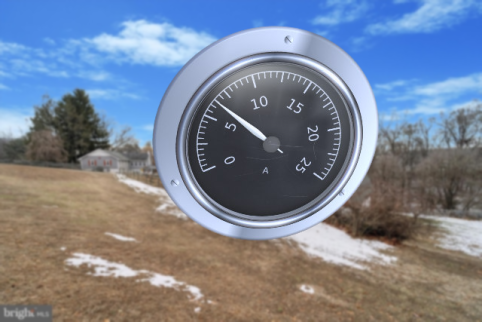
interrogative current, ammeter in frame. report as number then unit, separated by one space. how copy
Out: 6.5 A
